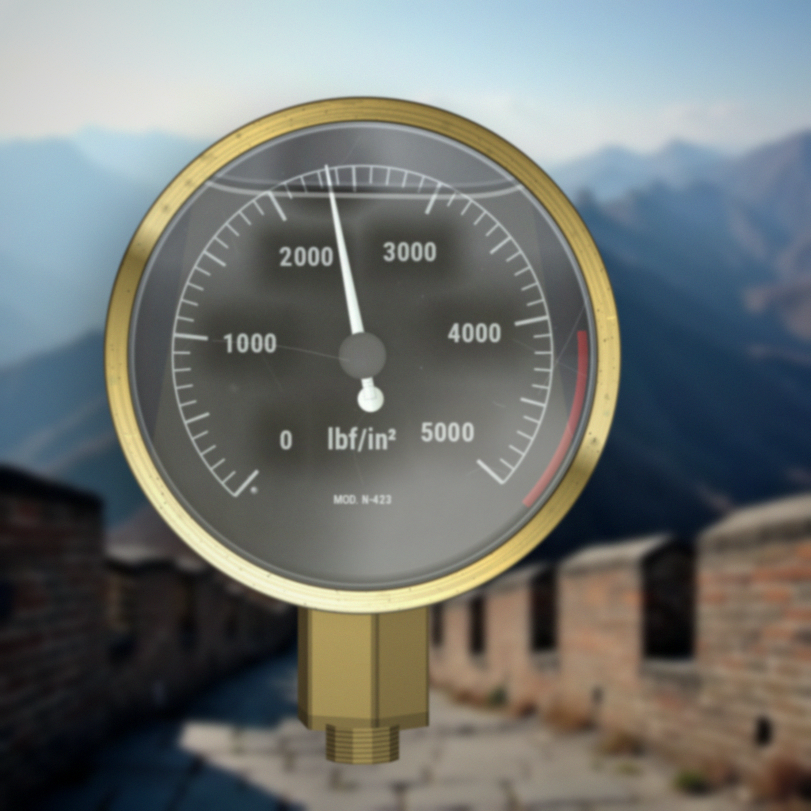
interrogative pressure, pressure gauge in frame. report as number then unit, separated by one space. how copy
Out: 2350 psi
